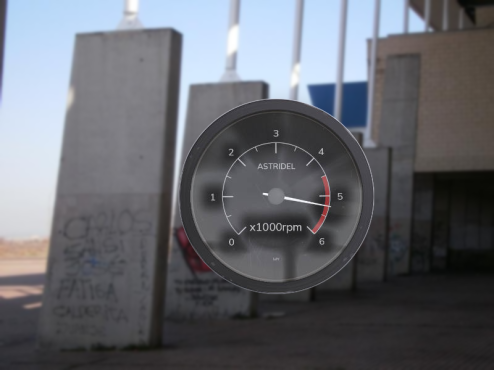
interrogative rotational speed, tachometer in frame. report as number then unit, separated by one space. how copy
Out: 5250 rpm
